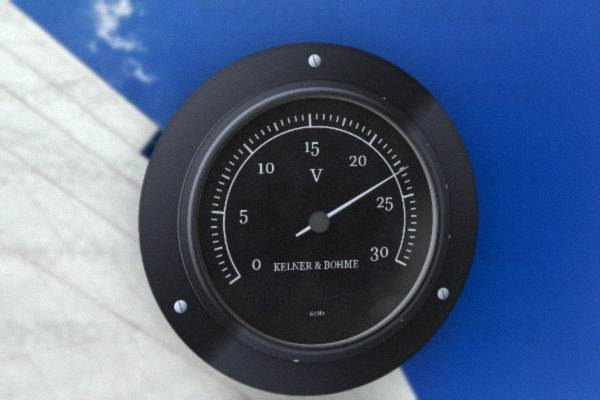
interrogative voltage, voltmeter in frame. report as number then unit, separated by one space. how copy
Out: 23 V
